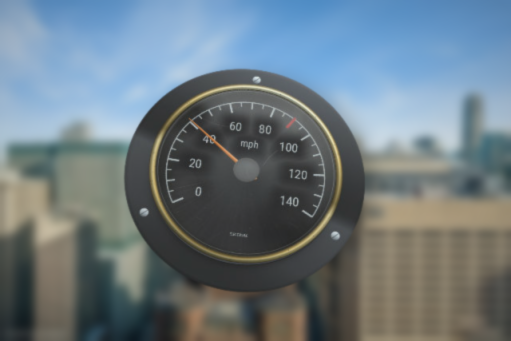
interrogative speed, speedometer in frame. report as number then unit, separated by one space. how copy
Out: 40 mph
